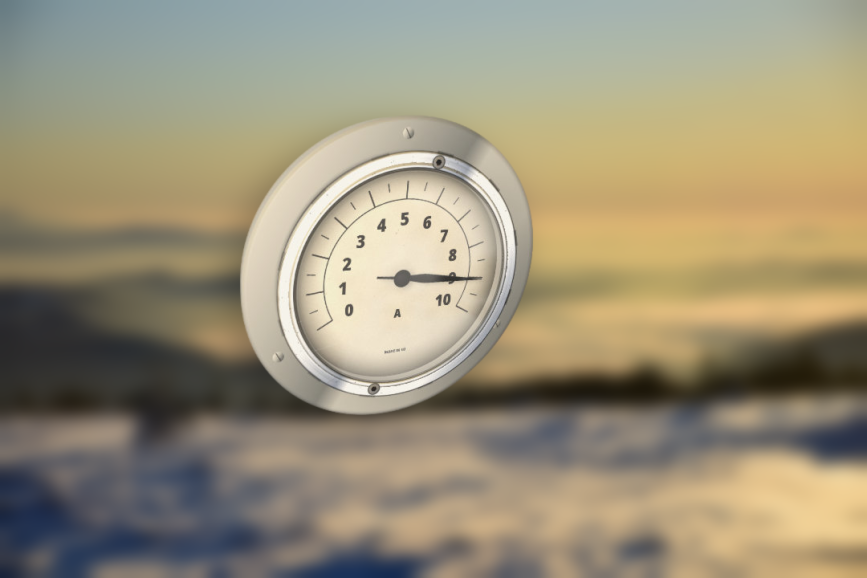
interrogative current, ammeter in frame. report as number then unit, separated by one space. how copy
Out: 9 A
